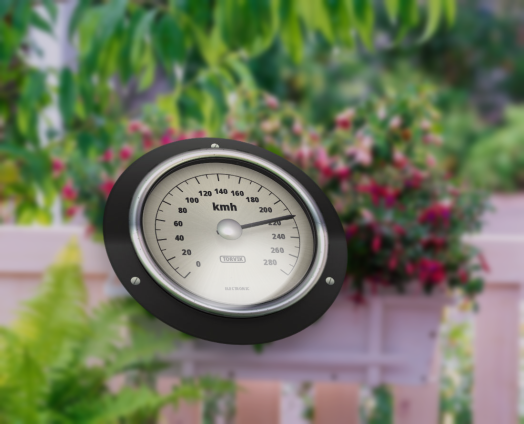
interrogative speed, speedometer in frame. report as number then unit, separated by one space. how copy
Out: 220 km/h
